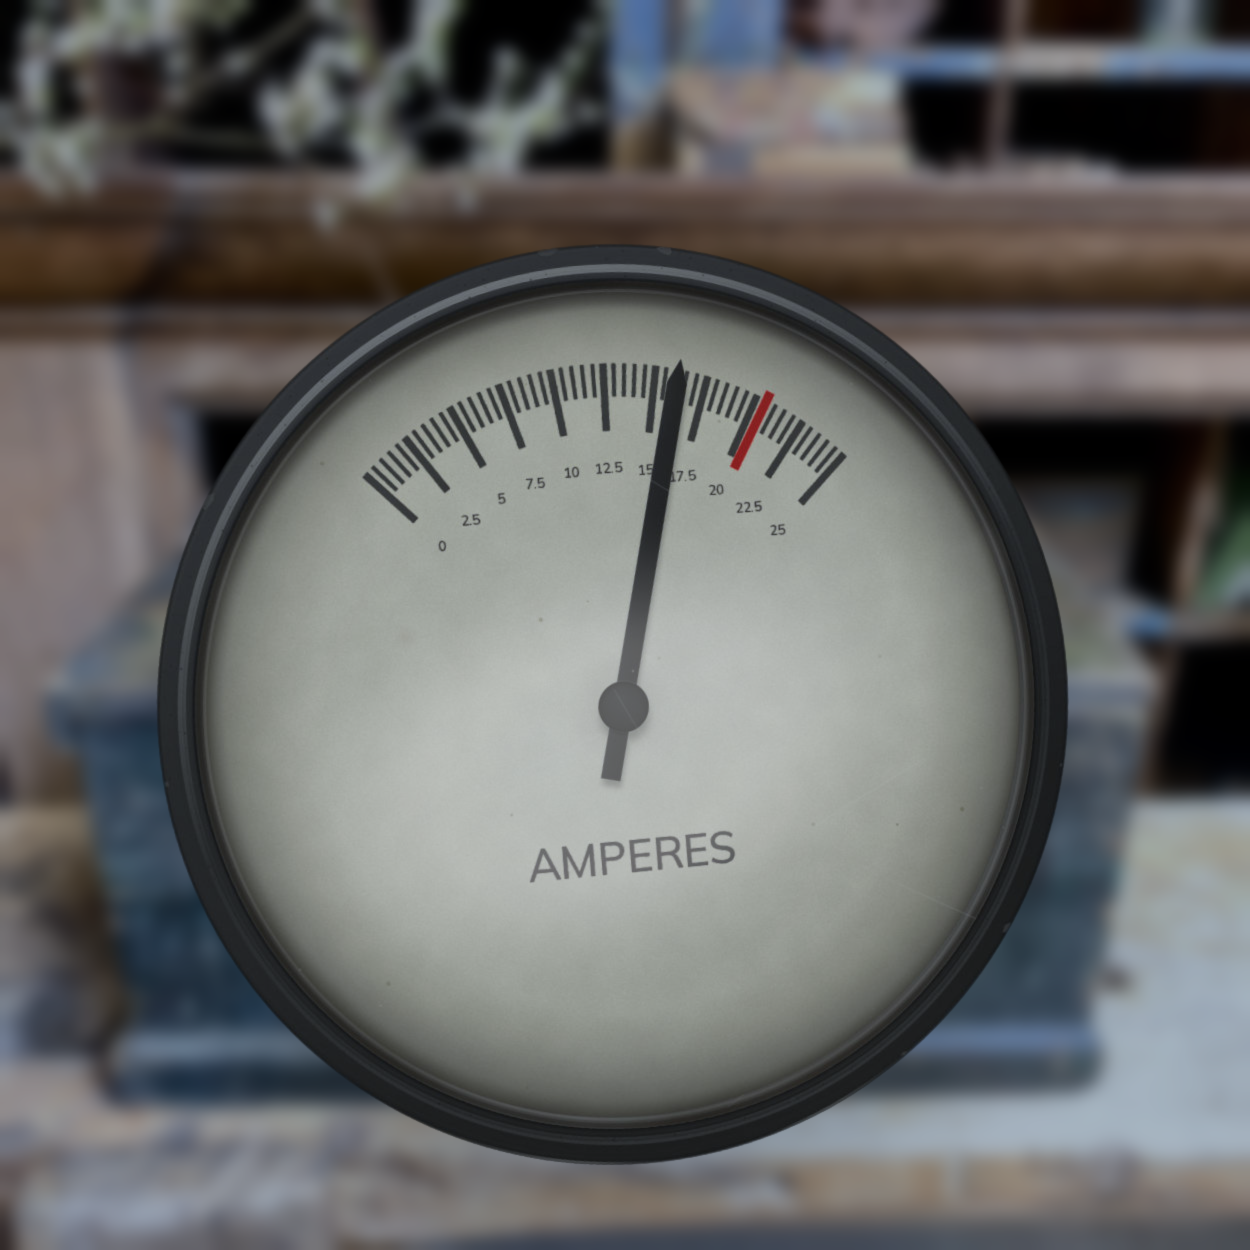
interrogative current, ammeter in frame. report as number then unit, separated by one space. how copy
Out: 16 A
